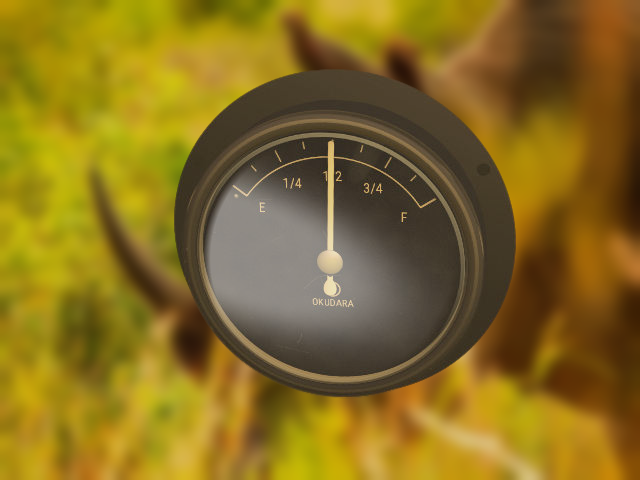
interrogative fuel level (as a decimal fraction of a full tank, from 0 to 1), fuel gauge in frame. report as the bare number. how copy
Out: 0.5
